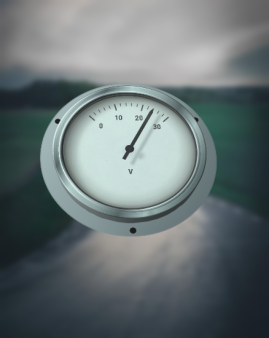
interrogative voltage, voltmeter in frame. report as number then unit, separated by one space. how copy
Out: 24 V
